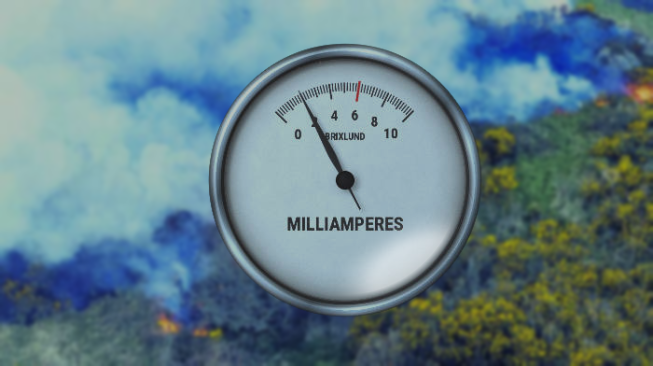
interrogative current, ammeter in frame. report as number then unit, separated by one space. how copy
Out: 2 mA
